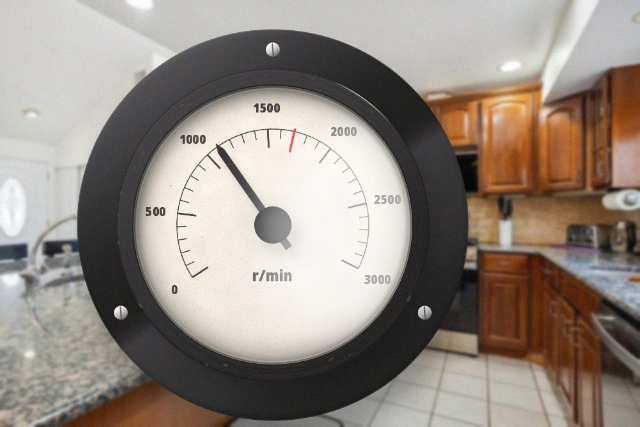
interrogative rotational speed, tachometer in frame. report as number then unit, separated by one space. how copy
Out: 1100 rpm
